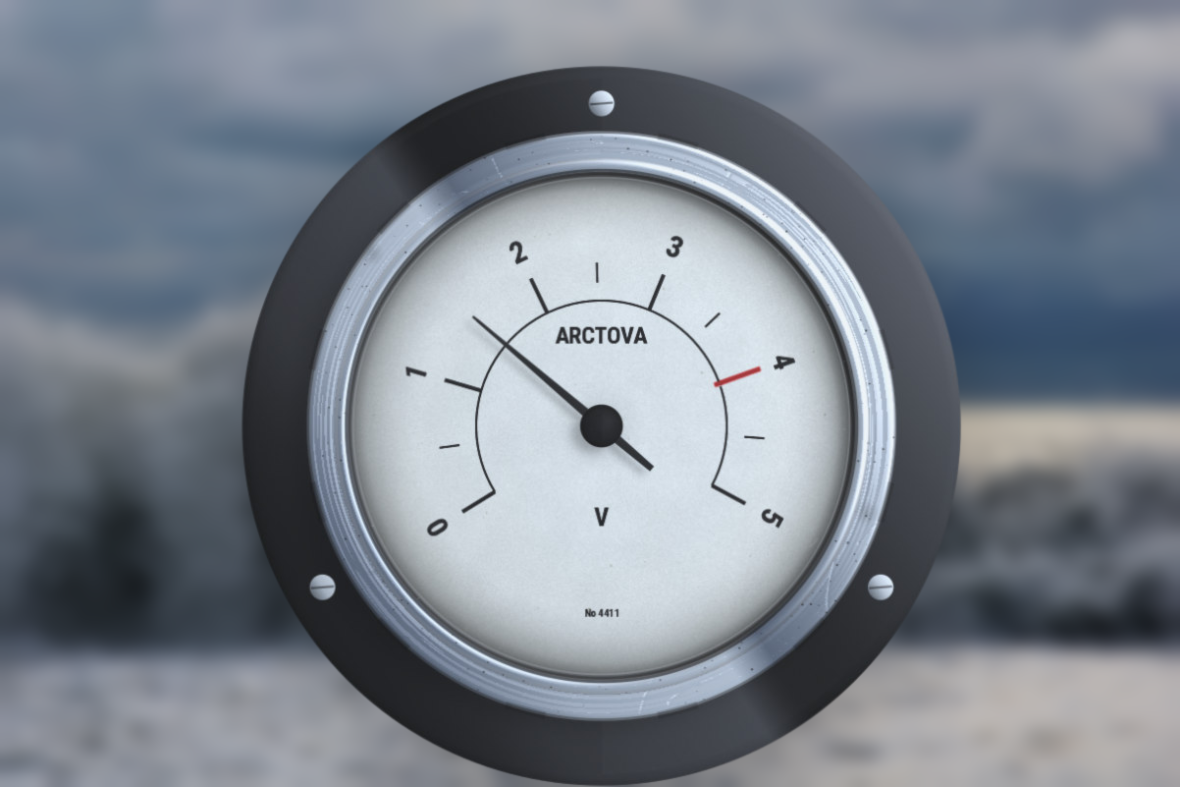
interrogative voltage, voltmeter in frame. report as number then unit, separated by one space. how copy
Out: 1.5 V
